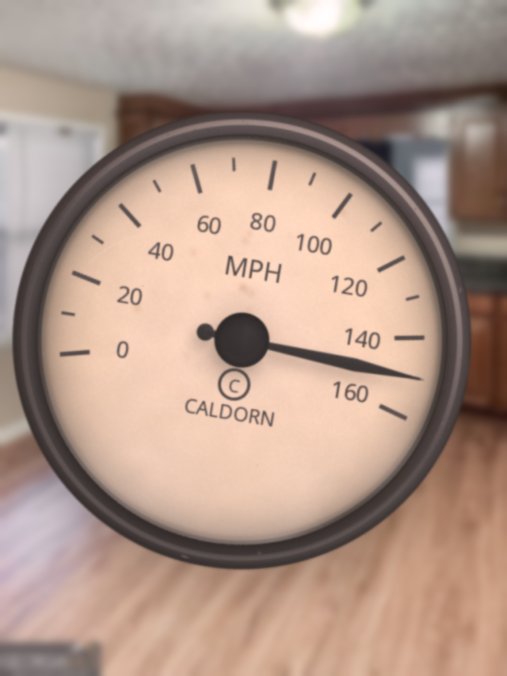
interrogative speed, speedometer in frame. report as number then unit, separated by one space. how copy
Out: 150 mph
